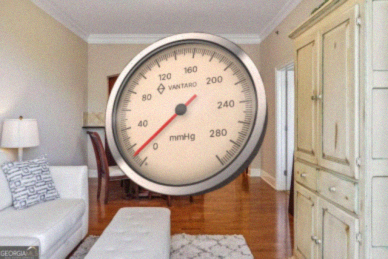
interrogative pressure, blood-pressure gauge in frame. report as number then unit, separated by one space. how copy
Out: 10 mmHg
